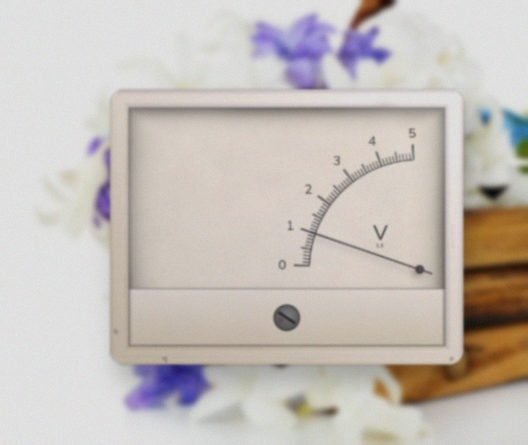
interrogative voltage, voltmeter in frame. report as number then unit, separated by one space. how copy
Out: 1 V
